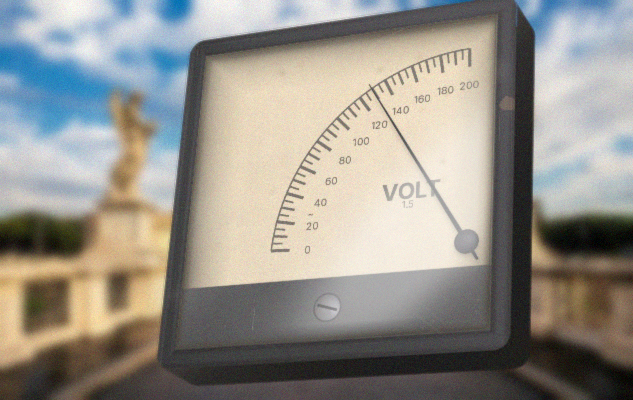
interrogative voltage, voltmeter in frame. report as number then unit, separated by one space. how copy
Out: 130 V
